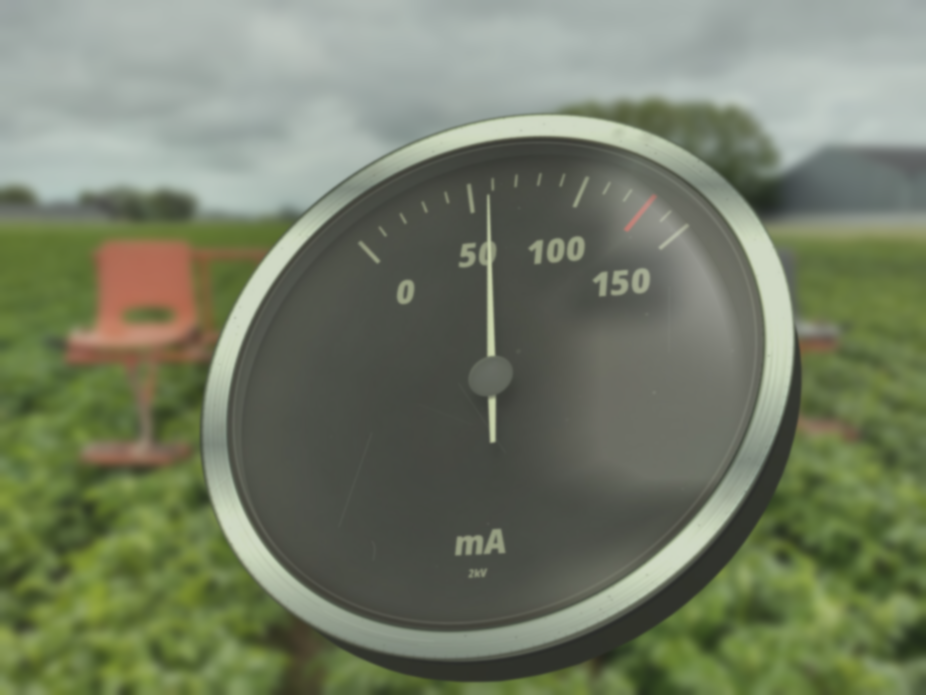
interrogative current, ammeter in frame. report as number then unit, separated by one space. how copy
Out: 60 mA
